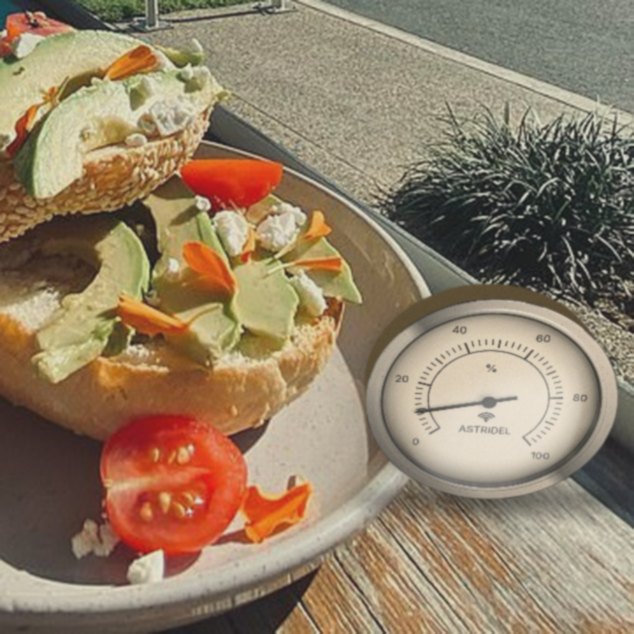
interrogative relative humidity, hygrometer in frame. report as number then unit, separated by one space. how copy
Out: 10 %
